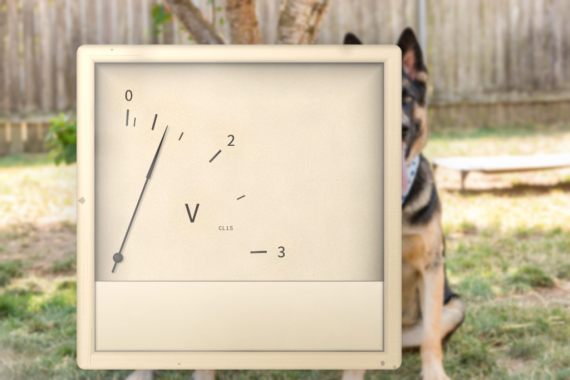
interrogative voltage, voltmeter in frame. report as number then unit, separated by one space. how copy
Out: 1.25 V
